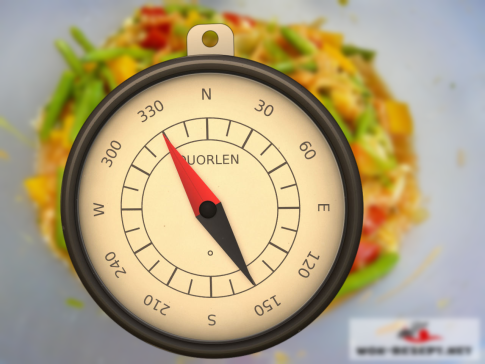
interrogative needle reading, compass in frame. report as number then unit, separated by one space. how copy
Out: 330 °
